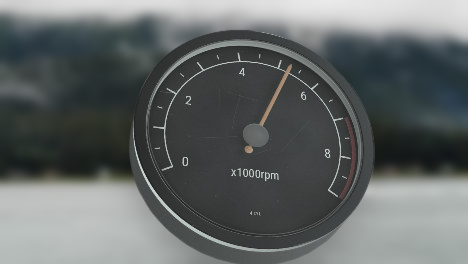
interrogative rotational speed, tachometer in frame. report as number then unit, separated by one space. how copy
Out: 5250 rpm
